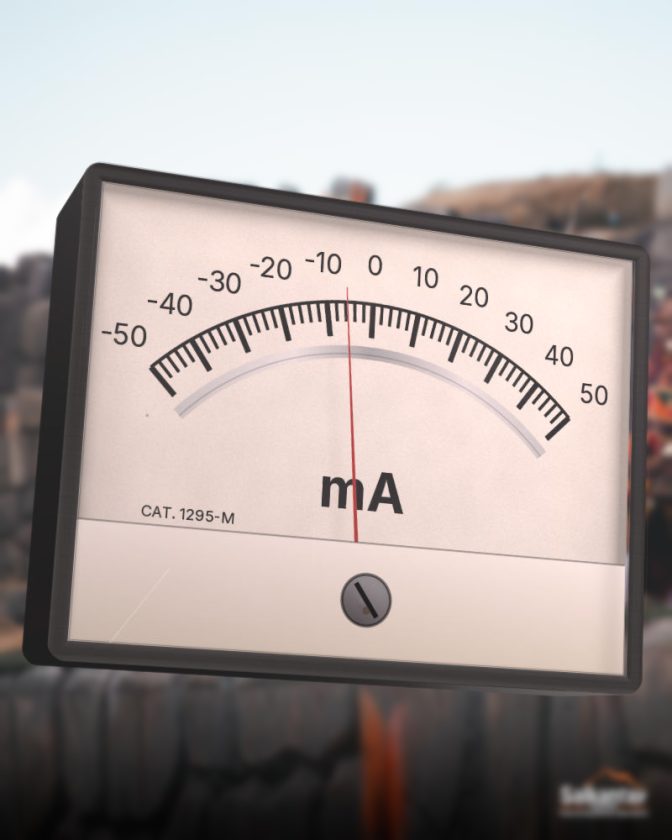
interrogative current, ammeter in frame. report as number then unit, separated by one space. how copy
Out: -6 mA
